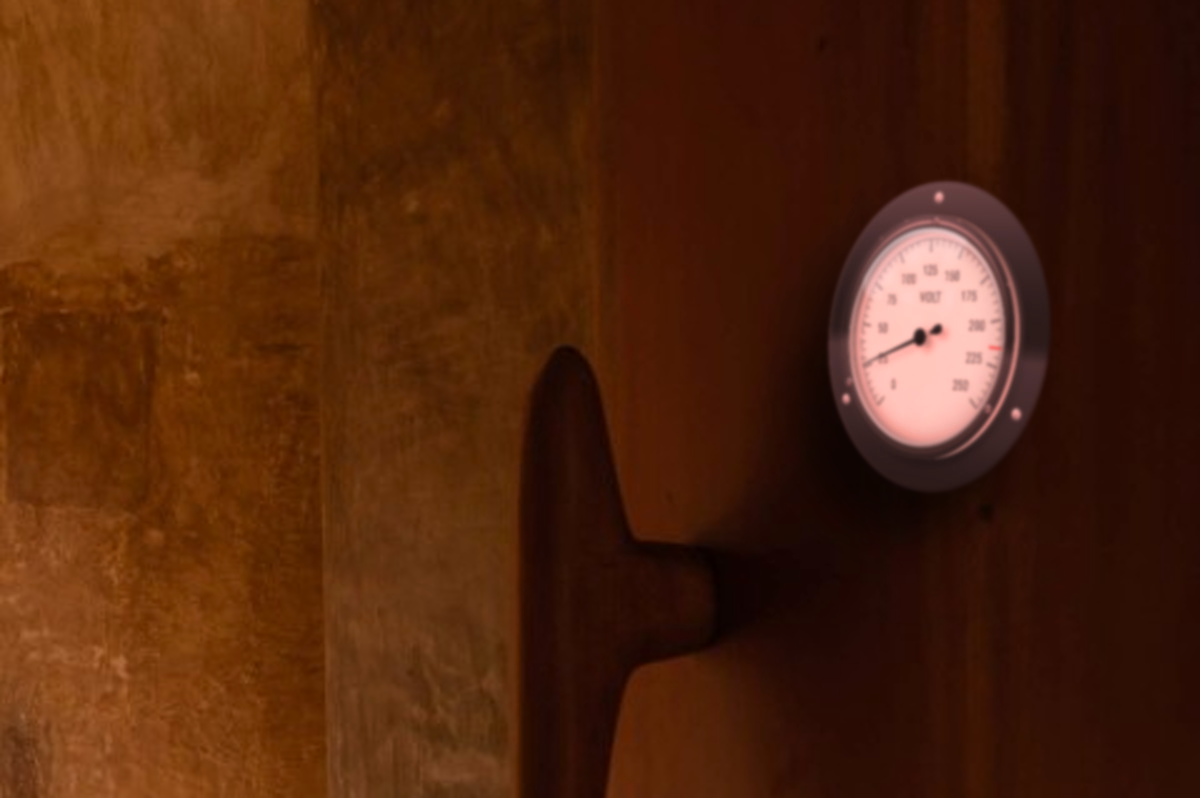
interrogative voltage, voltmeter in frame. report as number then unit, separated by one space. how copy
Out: 25 V
